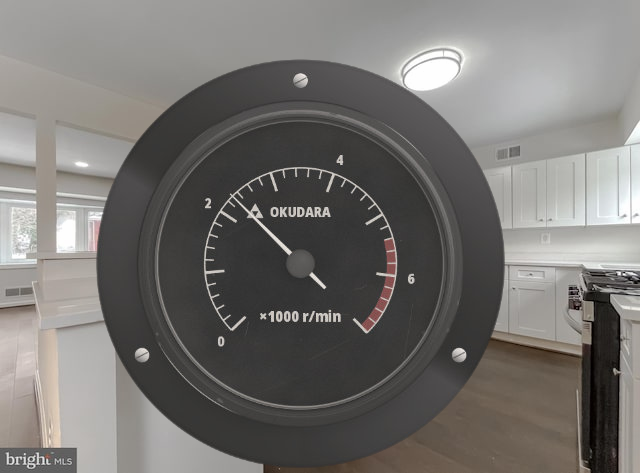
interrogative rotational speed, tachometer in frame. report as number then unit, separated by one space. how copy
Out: 2300 rpm
